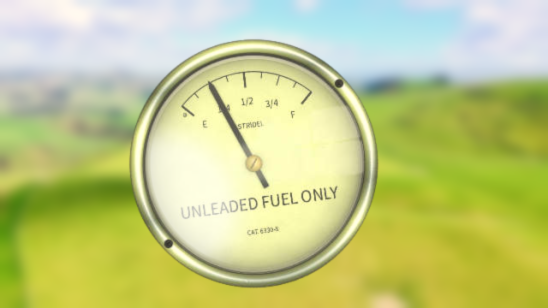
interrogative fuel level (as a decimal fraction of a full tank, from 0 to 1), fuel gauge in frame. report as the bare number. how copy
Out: 0.25
